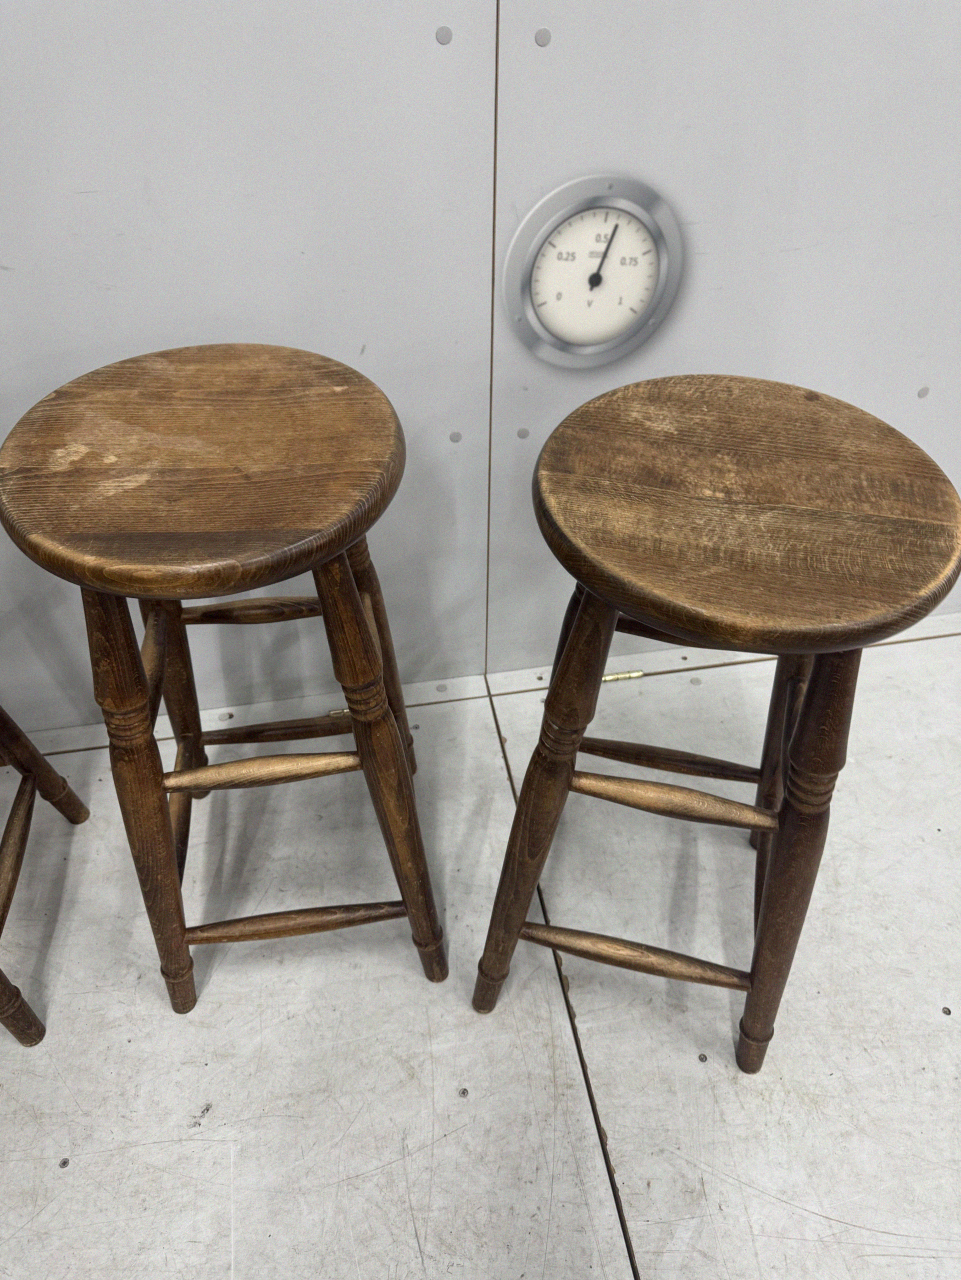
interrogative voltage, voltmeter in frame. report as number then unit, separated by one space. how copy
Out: 0.55 V
